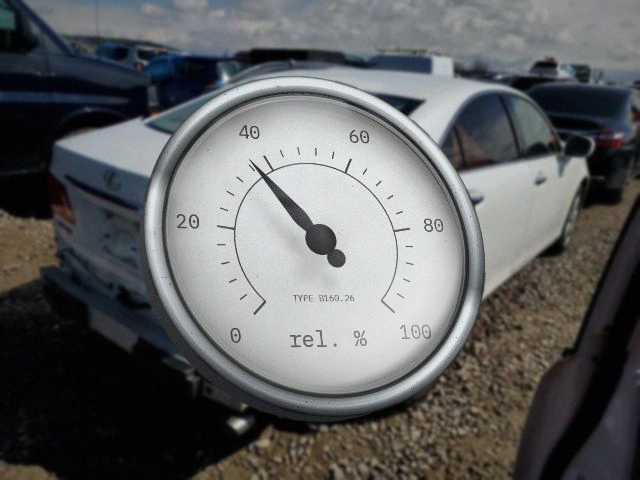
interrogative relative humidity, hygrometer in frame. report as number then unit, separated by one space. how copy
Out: 36 %
